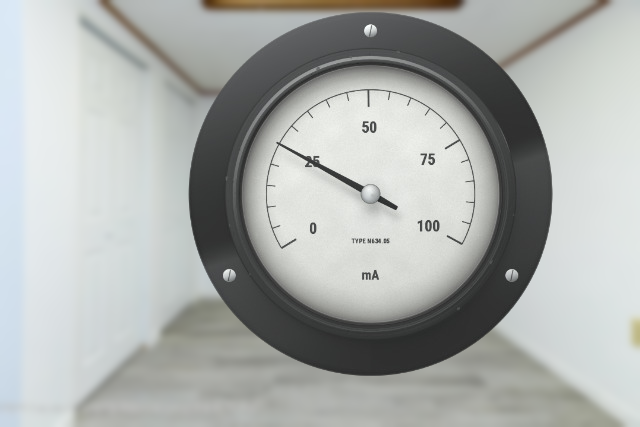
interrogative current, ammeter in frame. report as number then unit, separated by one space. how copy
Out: 25 mA
